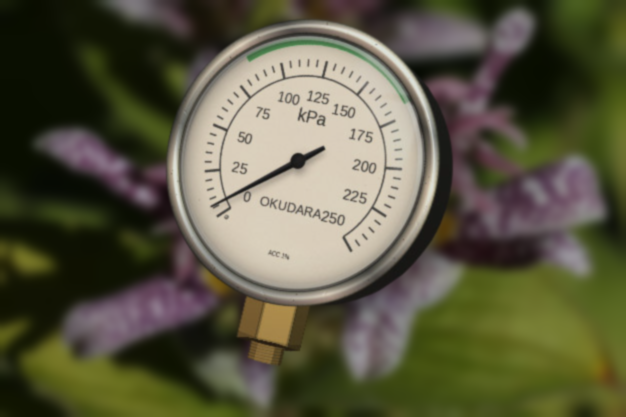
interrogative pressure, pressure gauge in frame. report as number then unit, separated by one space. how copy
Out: 5 kPa
